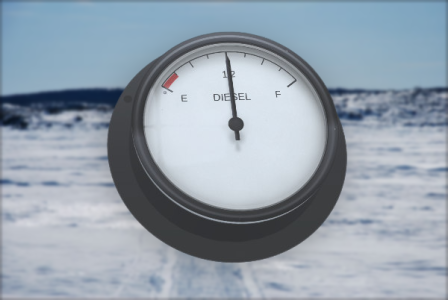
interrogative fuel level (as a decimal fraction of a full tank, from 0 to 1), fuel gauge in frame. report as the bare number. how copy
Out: 0.5
